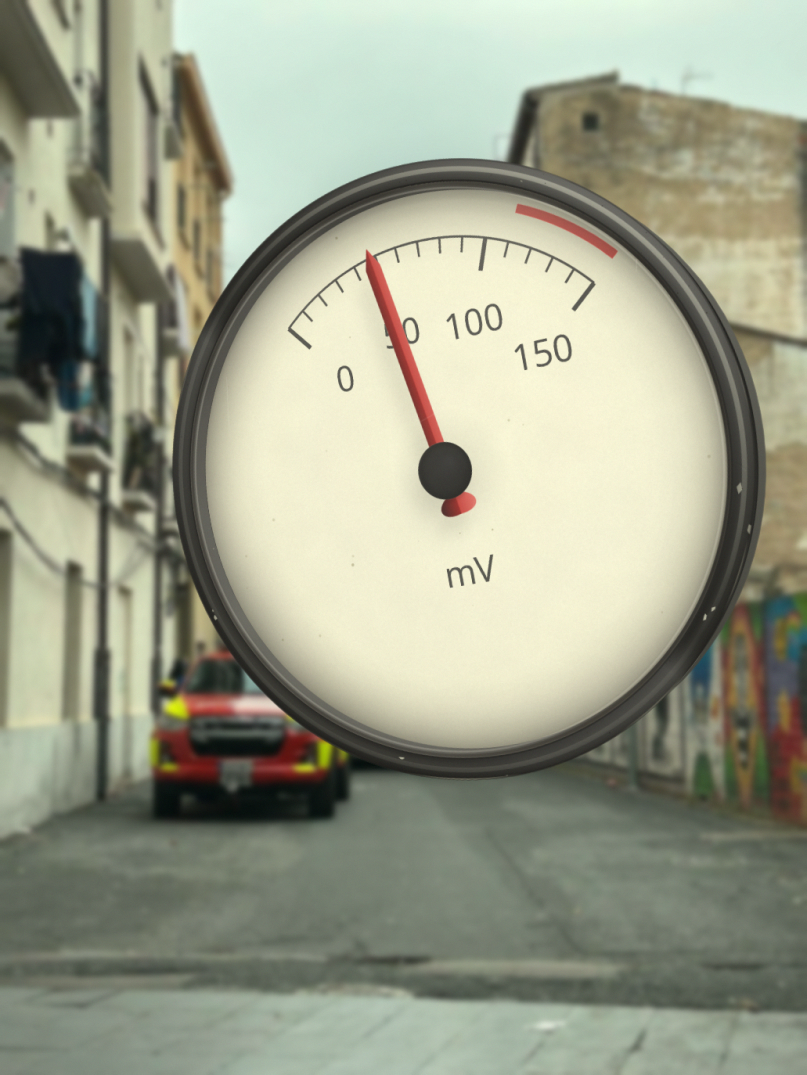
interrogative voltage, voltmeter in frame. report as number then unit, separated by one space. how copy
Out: 50 mV
